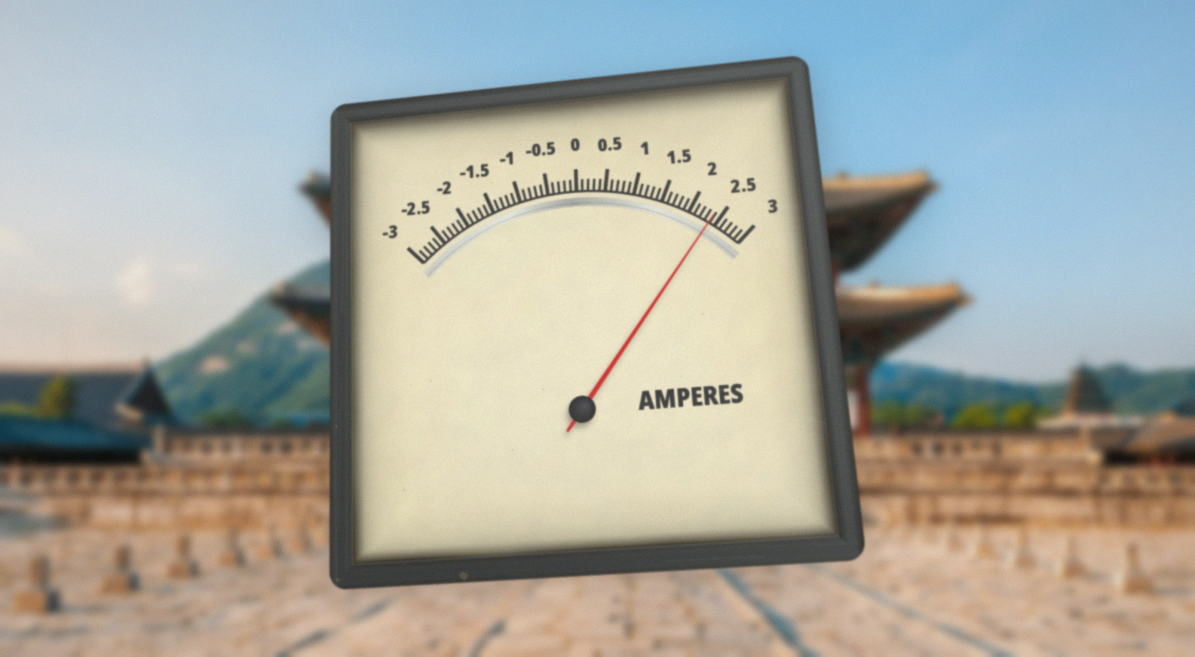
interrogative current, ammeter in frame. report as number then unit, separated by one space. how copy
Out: 2.4 A
